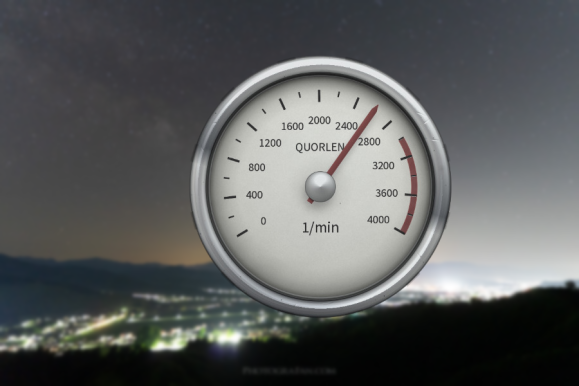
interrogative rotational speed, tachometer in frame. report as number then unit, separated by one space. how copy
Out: 2600 rpm
